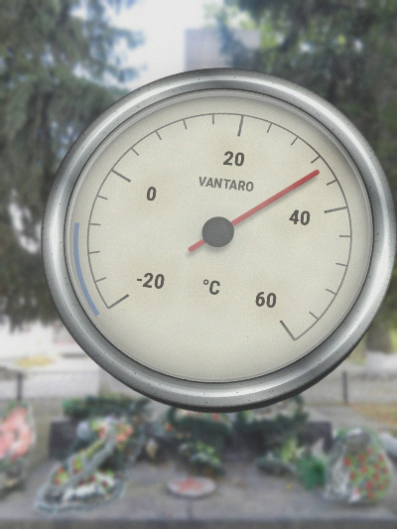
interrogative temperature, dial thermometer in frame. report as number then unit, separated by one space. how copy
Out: 34 °C
